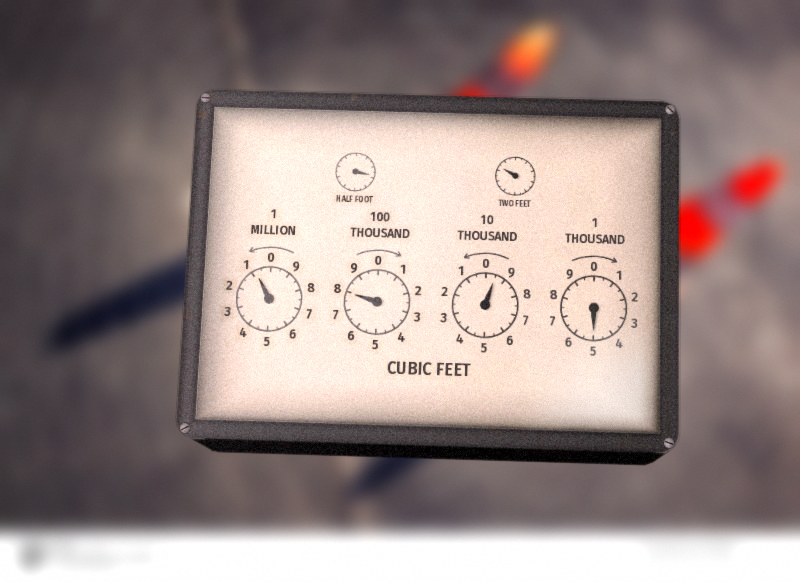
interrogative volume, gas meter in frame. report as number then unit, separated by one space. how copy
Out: 79500 ft³
